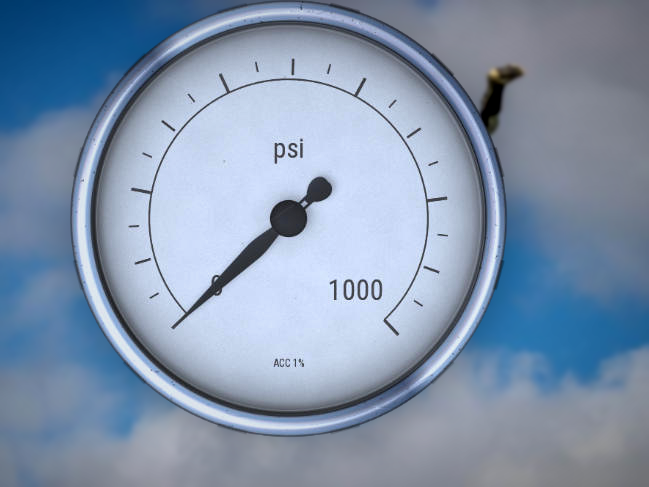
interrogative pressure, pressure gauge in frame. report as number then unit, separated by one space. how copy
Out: 0 psi
